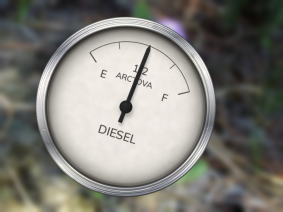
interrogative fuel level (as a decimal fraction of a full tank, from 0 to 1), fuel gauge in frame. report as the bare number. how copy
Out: 0.5
